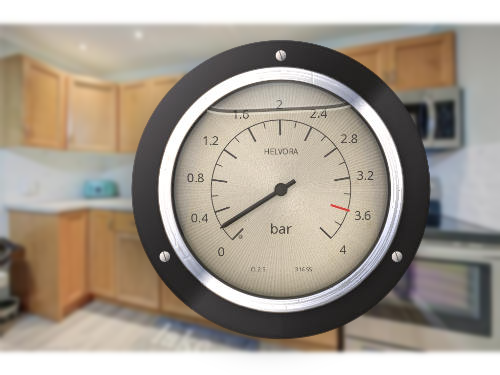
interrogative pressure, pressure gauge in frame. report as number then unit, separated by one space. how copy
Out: 0.2 bar
